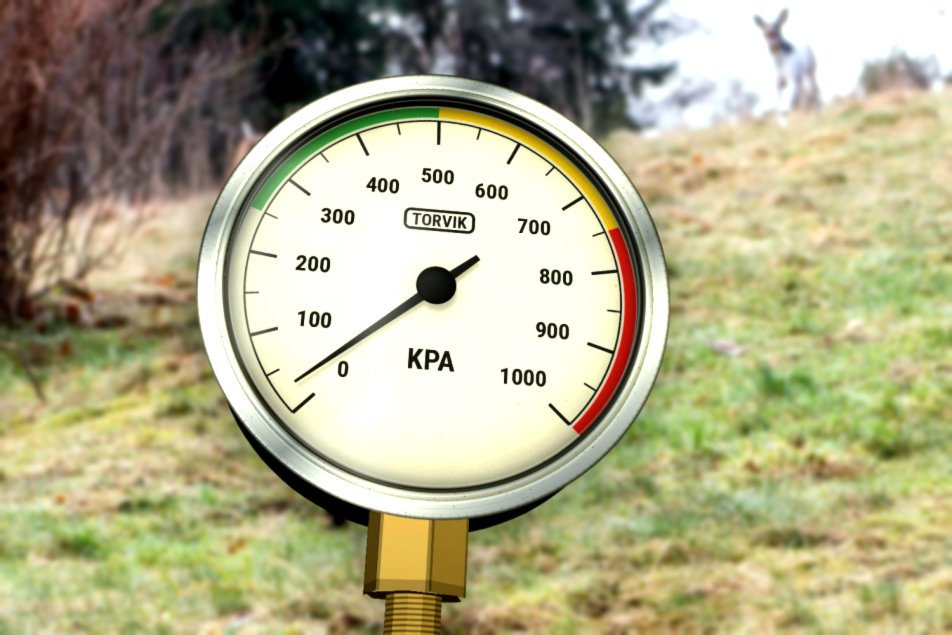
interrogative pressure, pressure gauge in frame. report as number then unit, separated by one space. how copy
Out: 25 kPa
